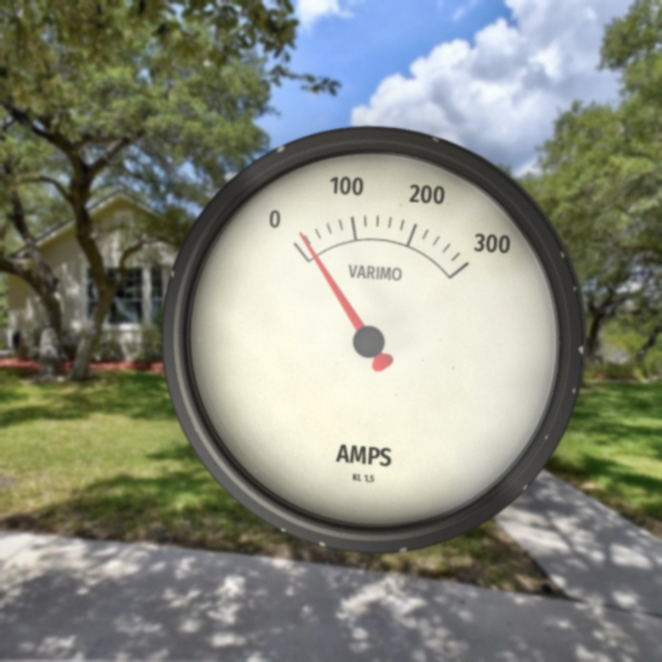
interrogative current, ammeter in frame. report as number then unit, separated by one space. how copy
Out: 20 A
